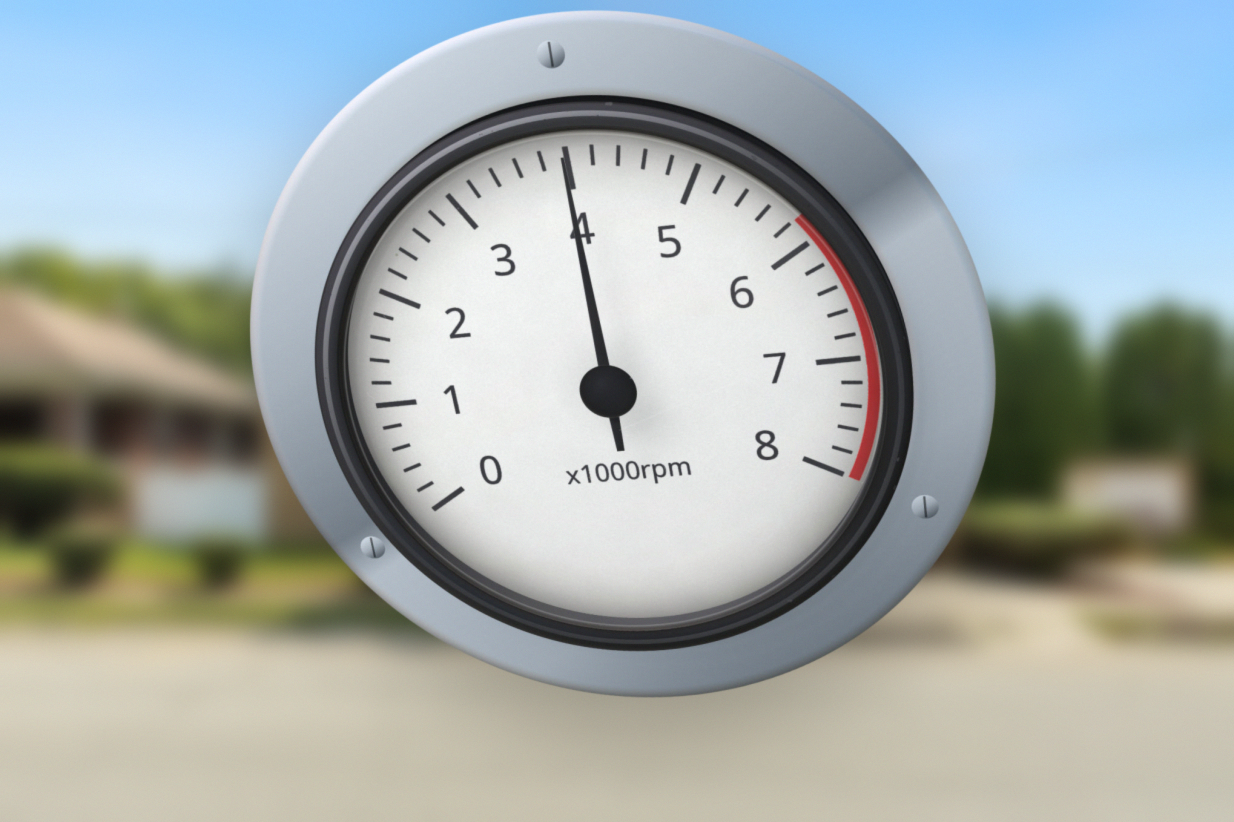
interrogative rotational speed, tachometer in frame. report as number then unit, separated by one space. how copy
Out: 4000 rpm
